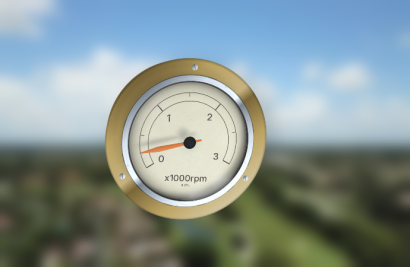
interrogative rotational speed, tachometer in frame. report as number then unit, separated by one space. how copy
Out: 250 rpm
